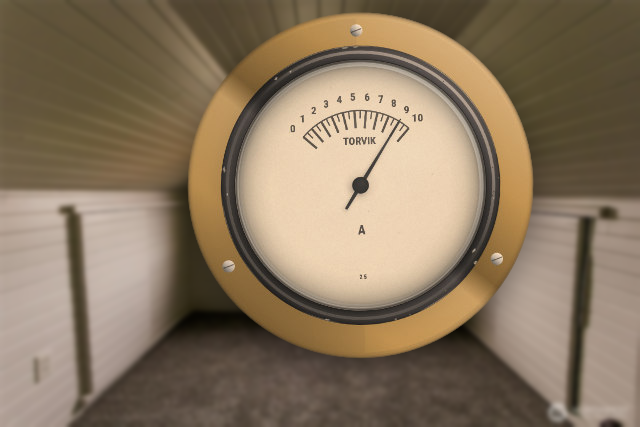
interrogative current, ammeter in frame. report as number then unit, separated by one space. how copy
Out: 9 A
